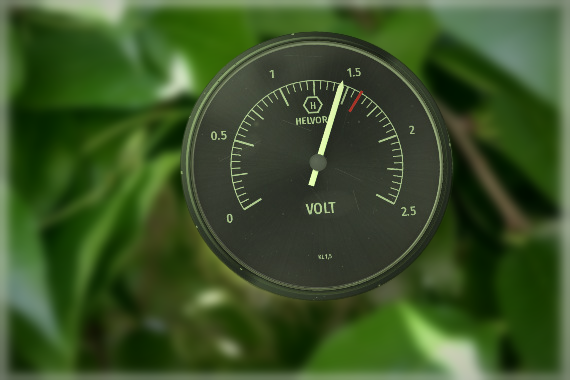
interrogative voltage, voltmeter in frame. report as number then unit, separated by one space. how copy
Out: 1.45 V
